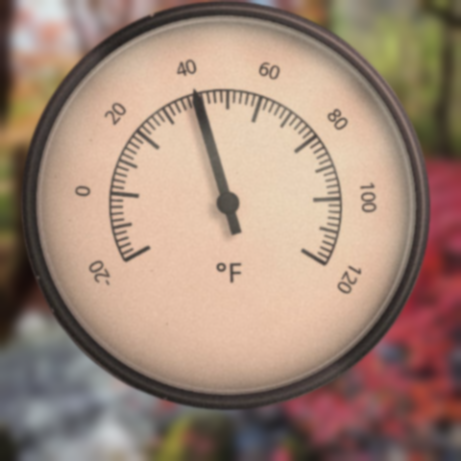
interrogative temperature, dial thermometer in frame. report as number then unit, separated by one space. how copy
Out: 40 °F
